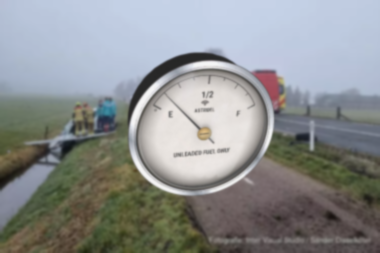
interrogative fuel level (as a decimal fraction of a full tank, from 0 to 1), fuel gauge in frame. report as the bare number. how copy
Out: 0.125
